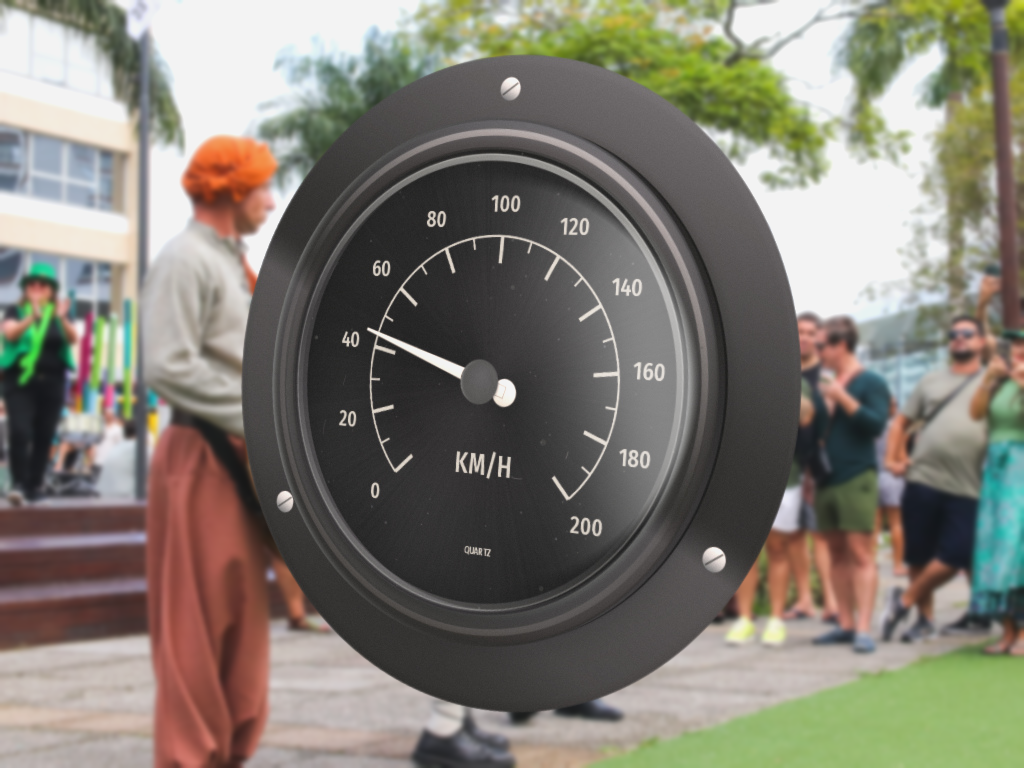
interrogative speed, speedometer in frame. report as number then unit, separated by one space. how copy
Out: 45 km/h
